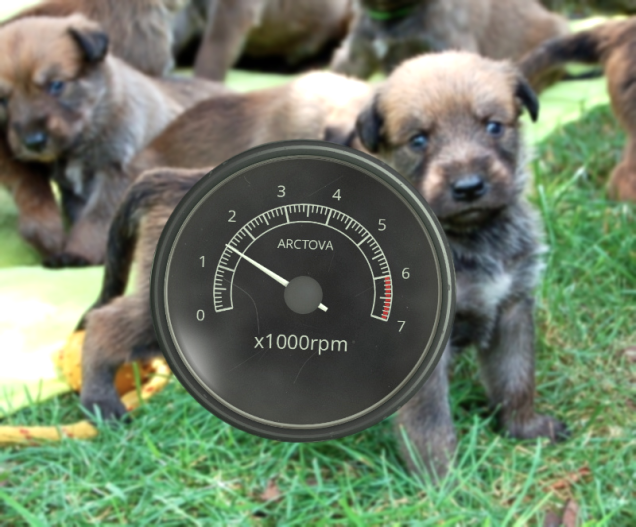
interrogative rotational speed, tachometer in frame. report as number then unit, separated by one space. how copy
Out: 1500 rpm
